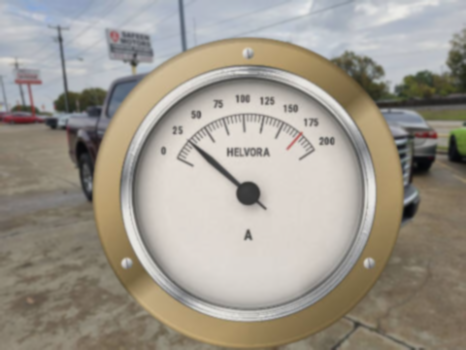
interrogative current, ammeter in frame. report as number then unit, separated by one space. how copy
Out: 25 A
